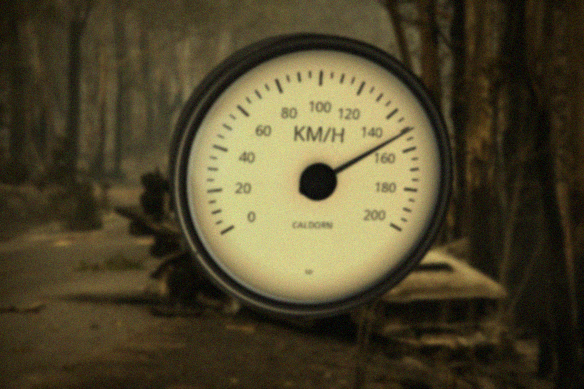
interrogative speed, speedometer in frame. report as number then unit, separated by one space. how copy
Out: 150 km/h
